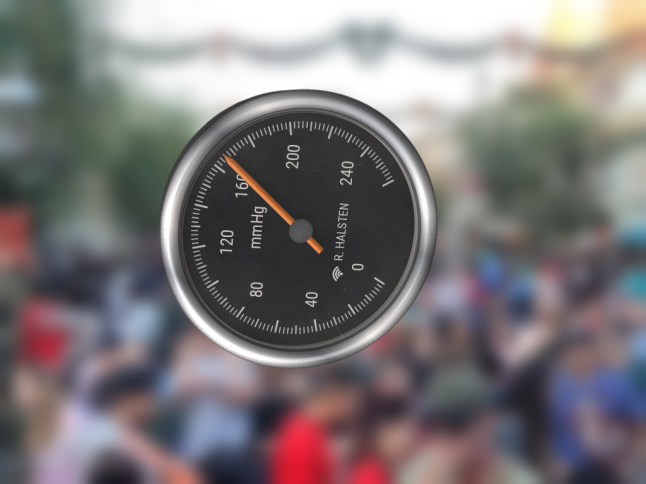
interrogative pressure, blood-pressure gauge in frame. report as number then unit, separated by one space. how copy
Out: 166 mmHg
